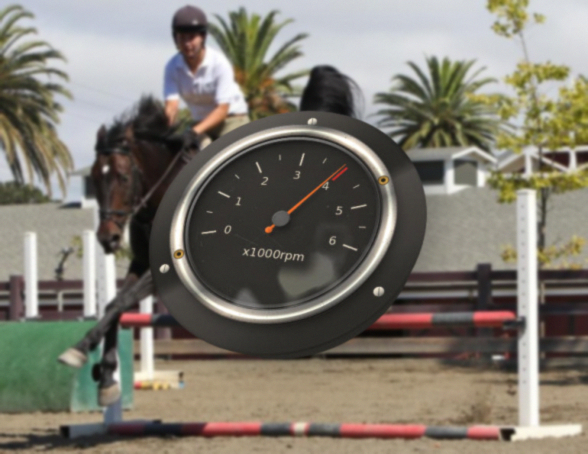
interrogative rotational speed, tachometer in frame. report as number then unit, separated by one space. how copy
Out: 4000 rpm
